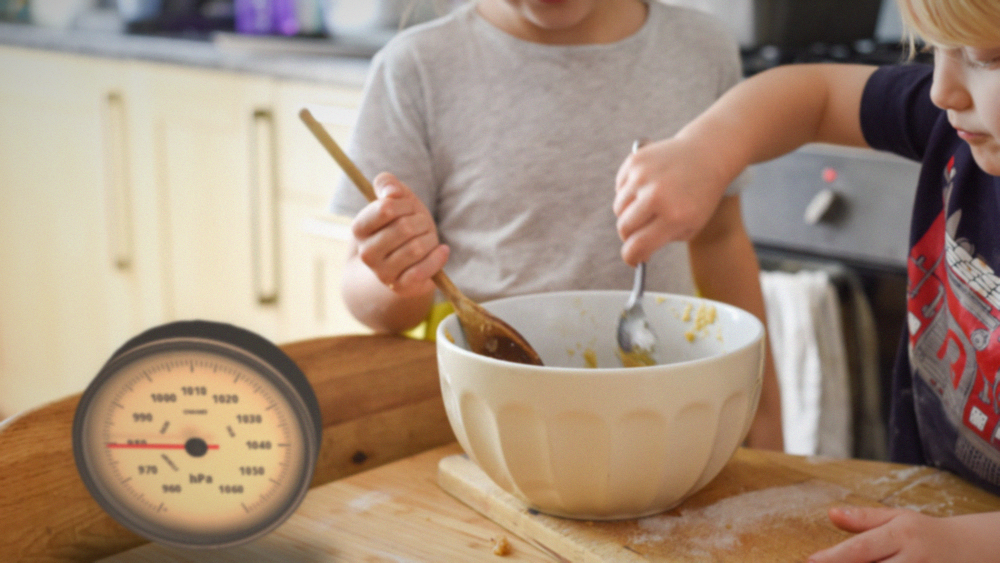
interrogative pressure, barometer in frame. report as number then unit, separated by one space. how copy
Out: 980 hPa
